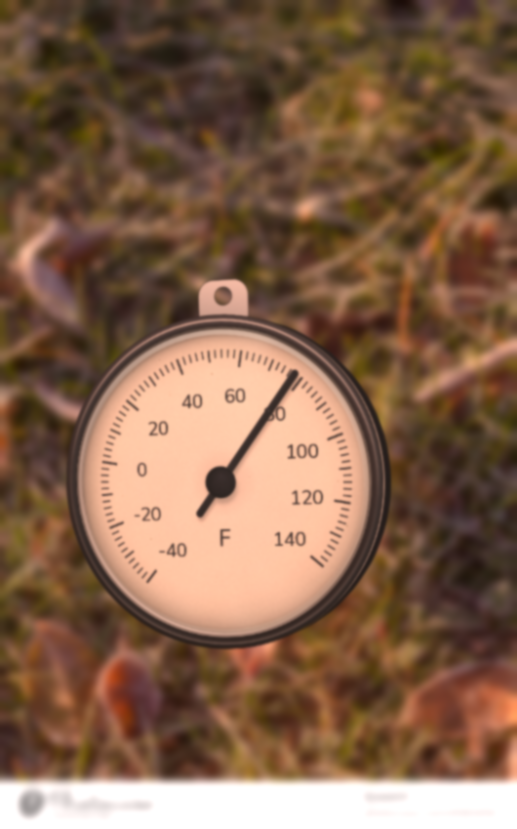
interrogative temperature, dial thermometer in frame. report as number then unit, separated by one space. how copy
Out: 78 °F
